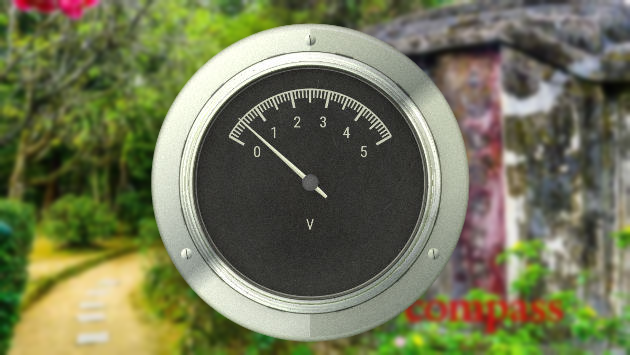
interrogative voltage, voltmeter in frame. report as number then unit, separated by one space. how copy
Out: 0.5 V
